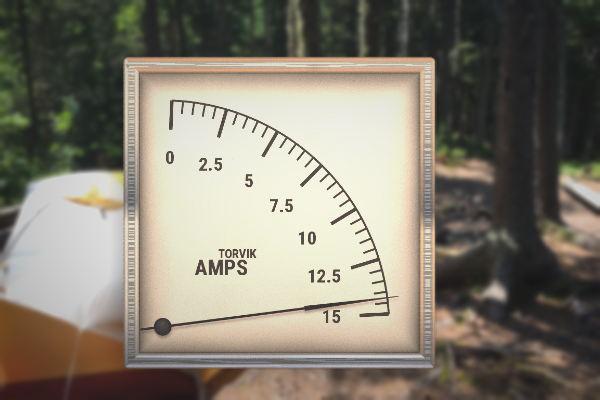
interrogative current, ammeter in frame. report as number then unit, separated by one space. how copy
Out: 14.25 A
